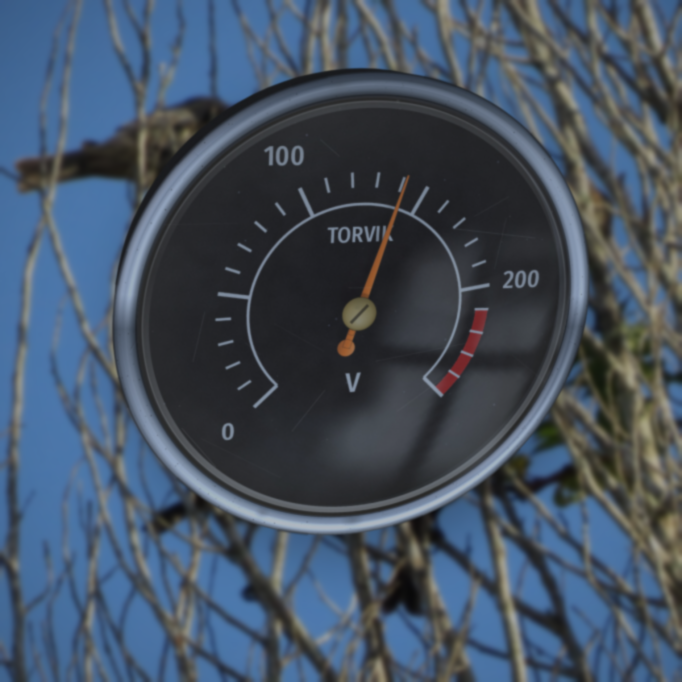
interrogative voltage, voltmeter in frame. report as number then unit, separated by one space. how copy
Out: 140 V
